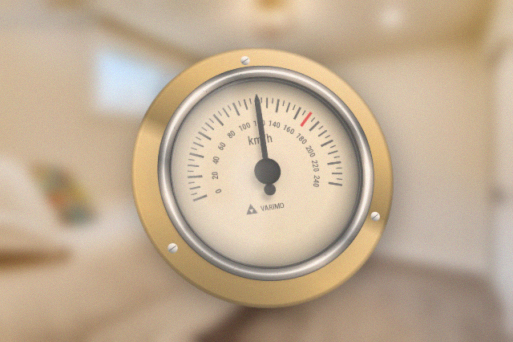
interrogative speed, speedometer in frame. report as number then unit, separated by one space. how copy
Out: 120 km/h
